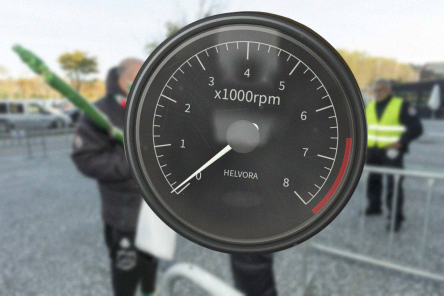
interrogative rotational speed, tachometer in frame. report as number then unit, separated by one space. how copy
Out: 100 rpm
